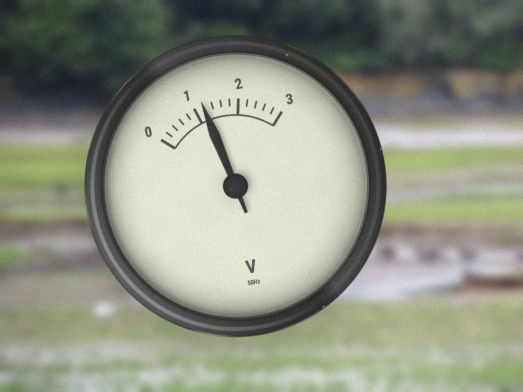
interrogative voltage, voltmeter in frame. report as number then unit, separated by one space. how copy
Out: 1.2 V
